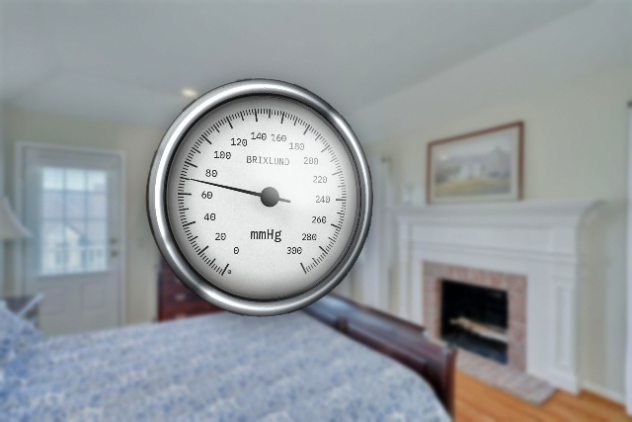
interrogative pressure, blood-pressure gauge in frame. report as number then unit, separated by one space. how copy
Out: 70 mmHg
